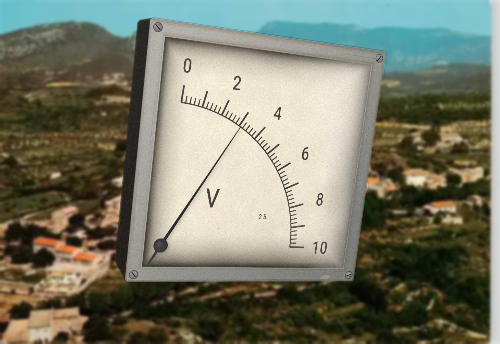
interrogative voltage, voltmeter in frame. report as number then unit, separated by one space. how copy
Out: 3 V
